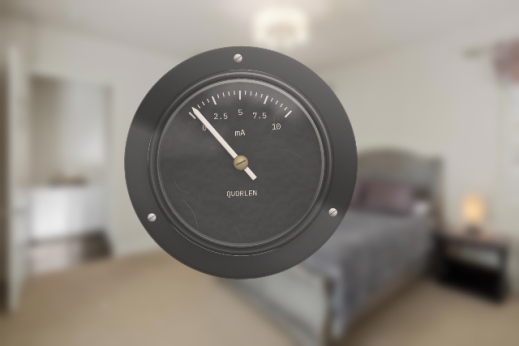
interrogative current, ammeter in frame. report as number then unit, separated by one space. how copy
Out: 0.5 mA
